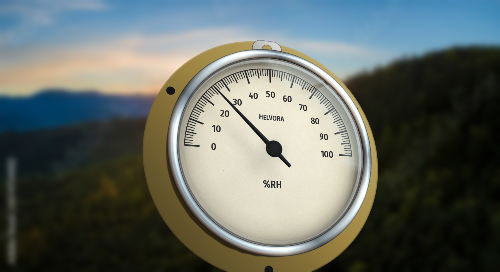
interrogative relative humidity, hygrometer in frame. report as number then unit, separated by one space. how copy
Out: 25 %
